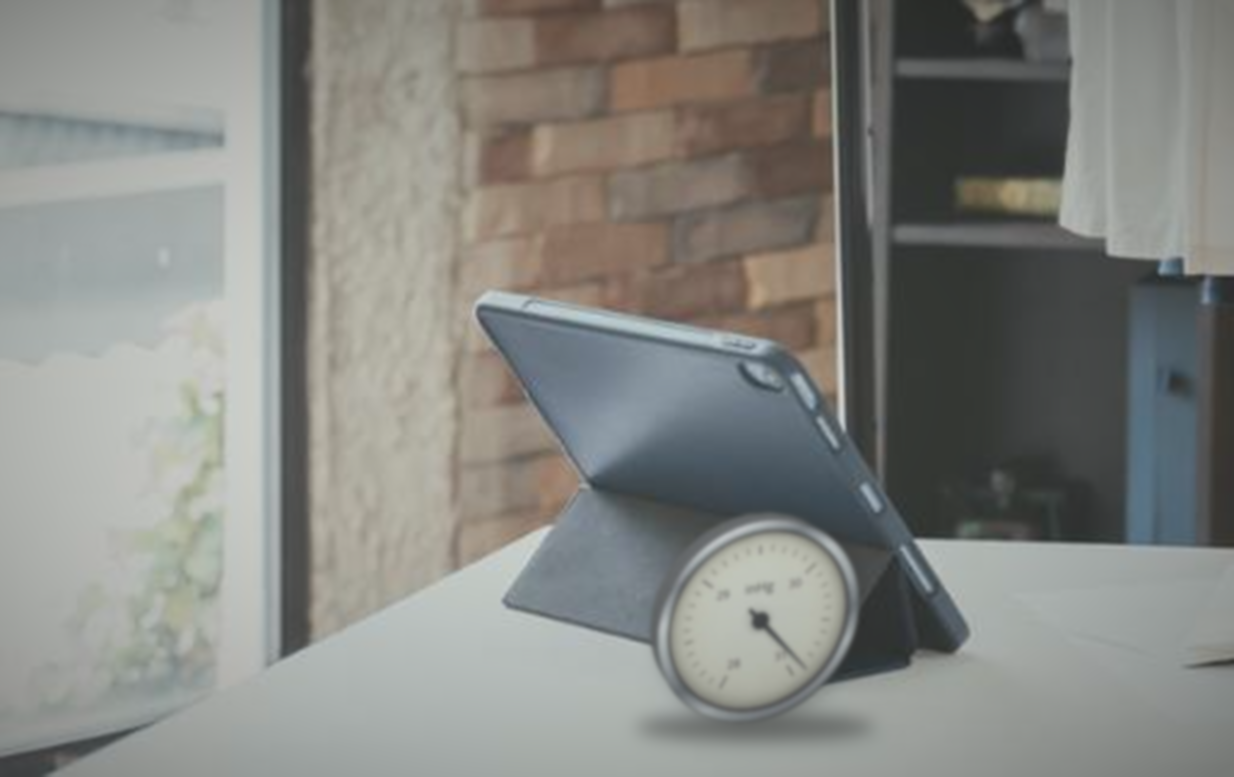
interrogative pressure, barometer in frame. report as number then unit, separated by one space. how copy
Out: 30.9 inHg
